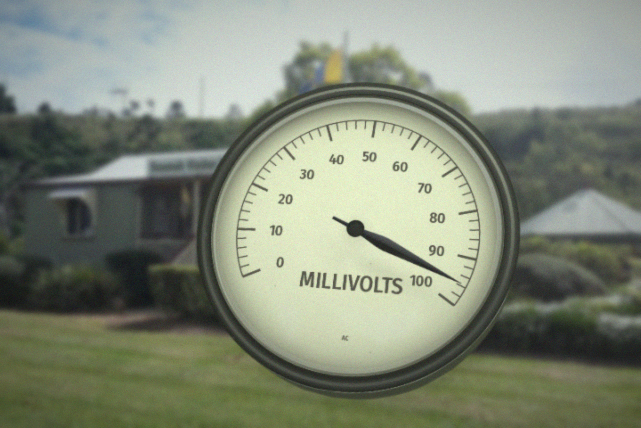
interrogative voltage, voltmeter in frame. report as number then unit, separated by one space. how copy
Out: 96 mV
